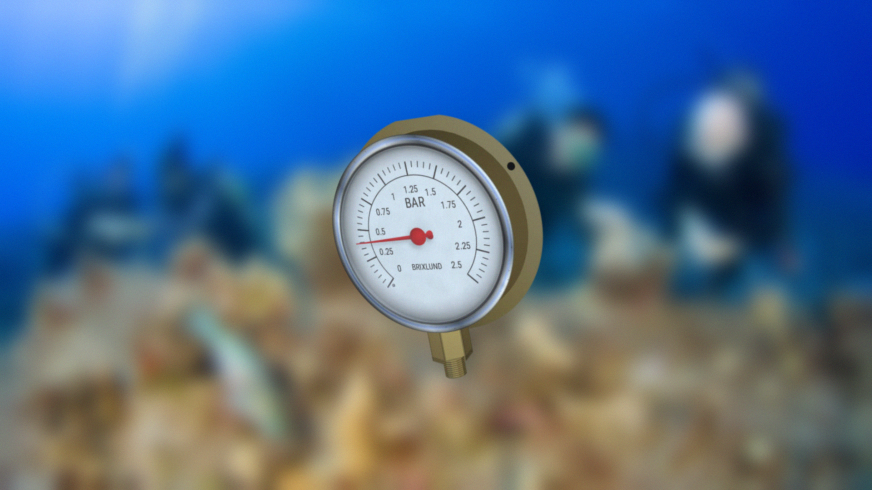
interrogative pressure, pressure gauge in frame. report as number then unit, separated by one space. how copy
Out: 0.4 bar
